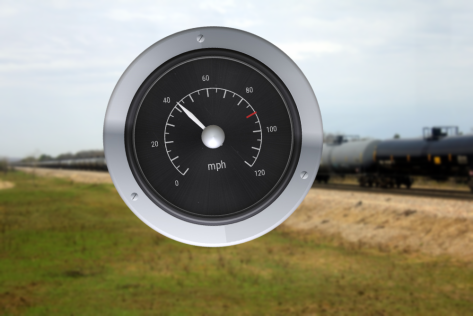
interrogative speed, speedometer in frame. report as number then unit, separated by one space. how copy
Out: 42.5 mph
